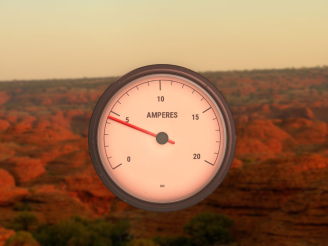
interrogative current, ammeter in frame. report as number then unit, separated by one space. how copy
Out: 4.5 A
